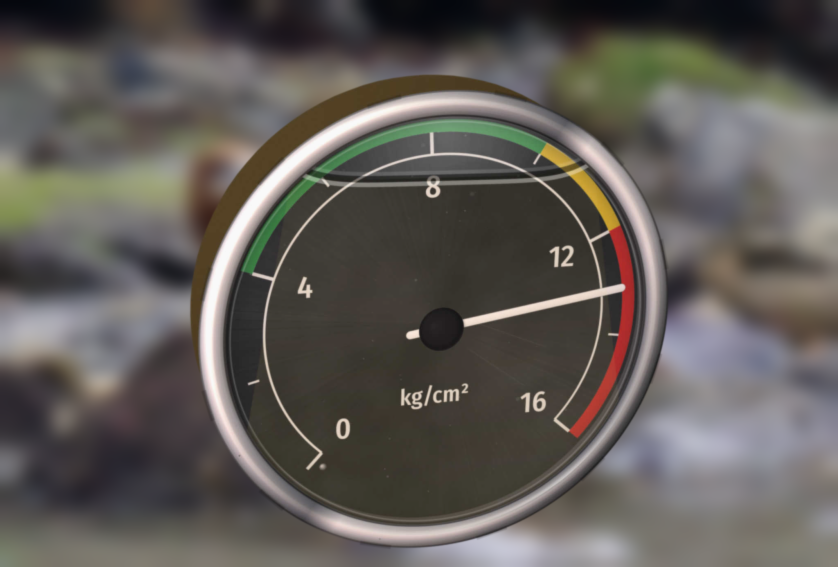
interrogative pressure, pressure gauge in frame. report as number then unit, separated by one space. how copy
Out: 13 kg/cm²
